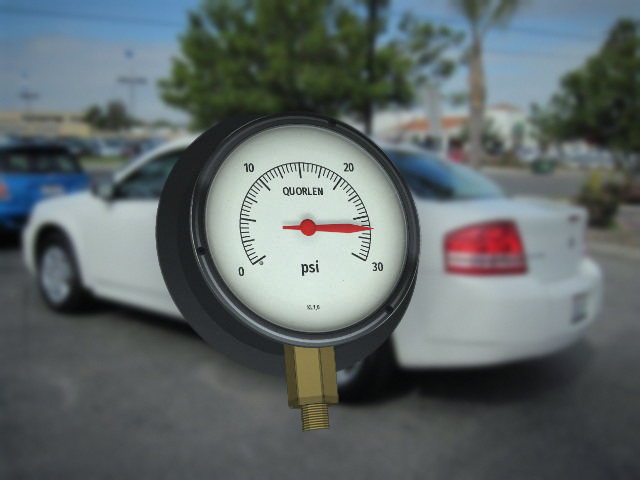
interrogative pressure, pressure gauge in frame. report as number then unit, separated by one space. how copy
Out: 26.5 psi
